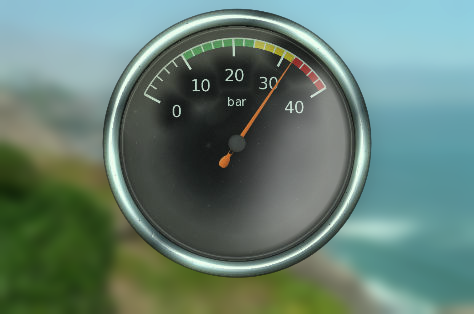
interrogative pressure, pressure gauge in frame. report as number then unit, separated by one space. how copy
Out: 32 bar
